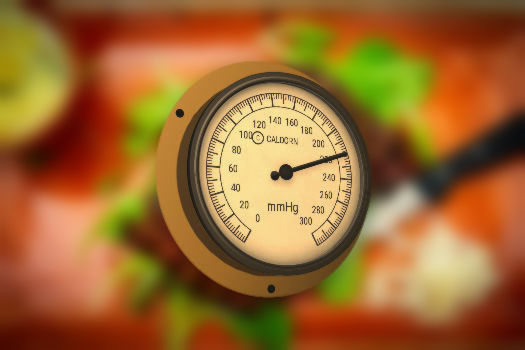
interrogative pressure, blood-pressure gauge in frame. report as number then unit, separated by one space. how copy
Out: 220 mmHg
